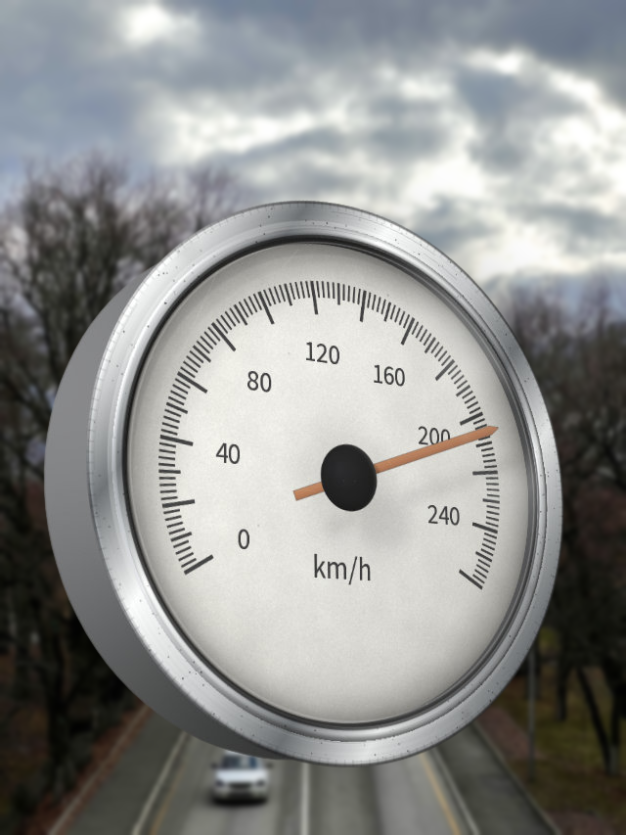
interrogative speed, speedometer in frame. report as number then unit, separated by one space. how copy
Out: 206 km/h
